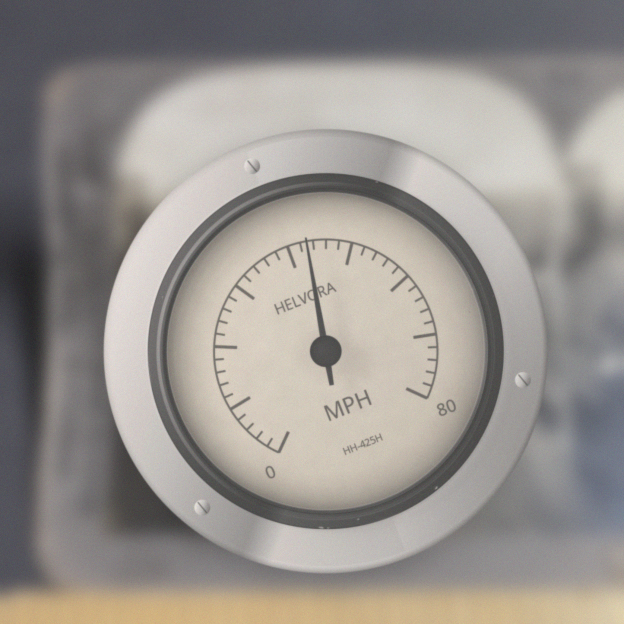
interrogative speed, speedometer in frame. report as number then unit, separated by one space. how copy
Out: 43 mph
